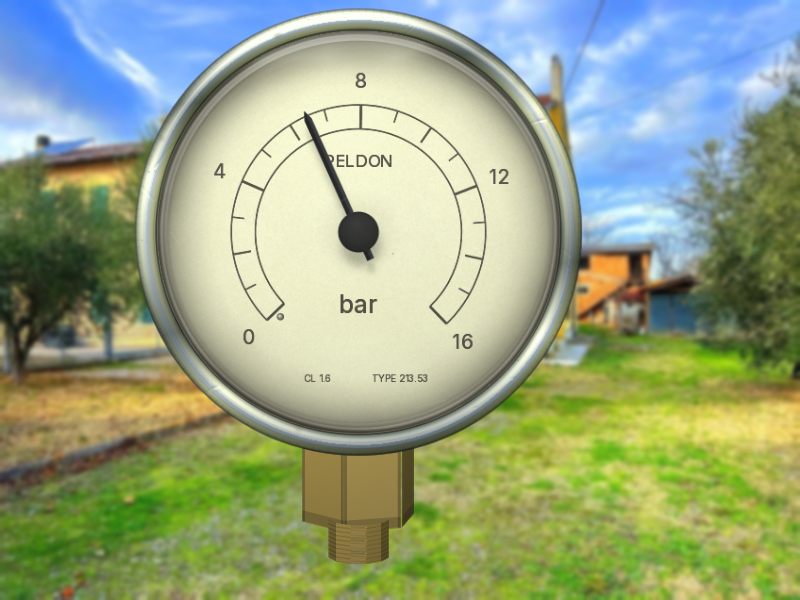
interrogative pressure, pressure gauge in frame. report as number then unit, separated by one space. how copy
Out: 6.5 bar
